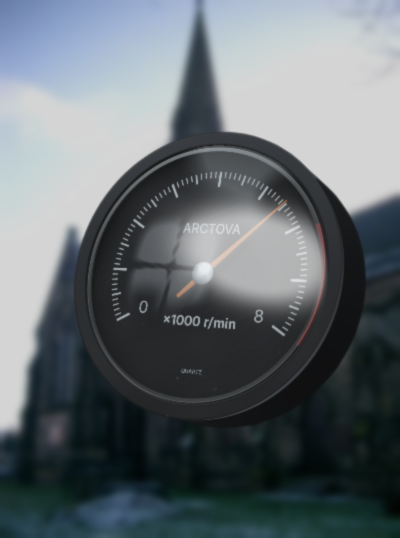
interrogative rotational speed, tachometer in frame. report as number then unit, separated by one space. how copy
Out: 5500 rpm
